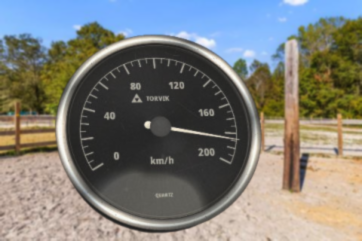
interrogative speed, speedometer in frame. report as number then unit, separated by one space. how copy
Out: 185 km/h
